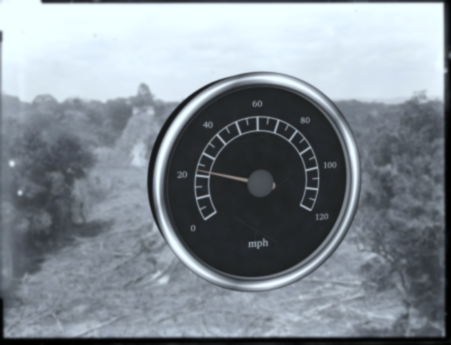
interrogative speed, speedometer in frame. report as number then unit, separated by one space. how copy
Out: 22.5 mph
